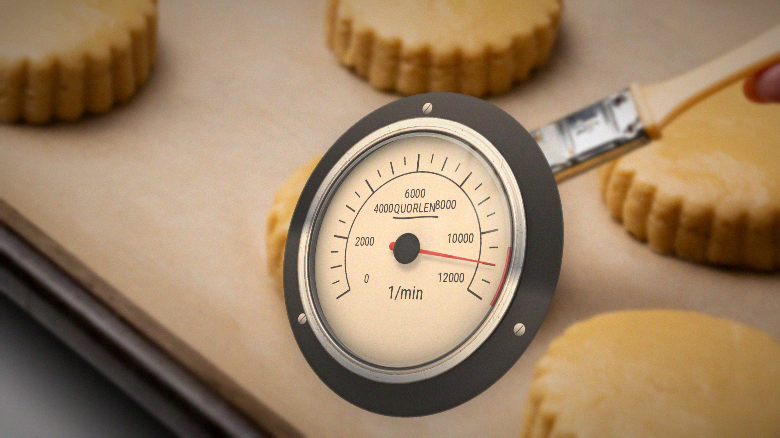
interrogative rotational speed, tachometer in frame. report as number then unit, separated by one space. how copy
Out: 11000 rpm
